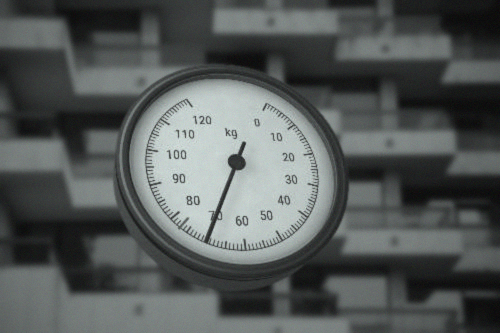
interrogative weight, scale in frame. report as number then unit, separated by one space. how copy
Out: 70 kg
